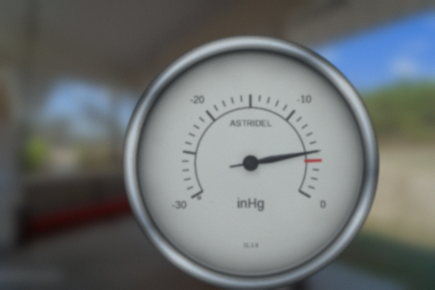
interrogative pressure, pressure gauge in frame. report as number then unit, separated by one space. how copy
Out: -5 inHg
